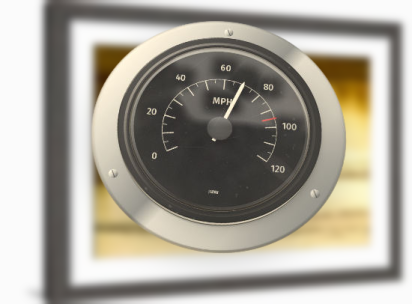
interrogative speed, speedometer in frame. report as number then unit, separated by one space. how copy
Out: 70 mph
